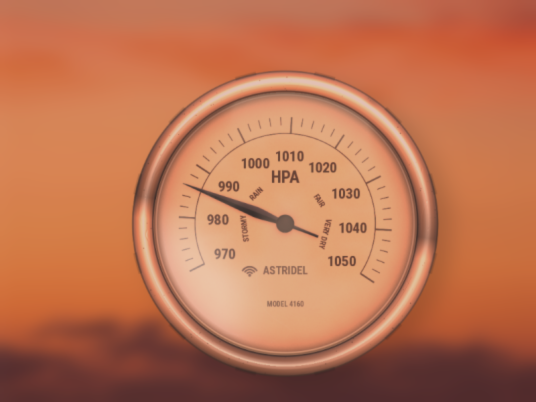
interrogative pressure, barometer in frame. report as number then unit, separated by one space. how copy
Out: 986 hPa
